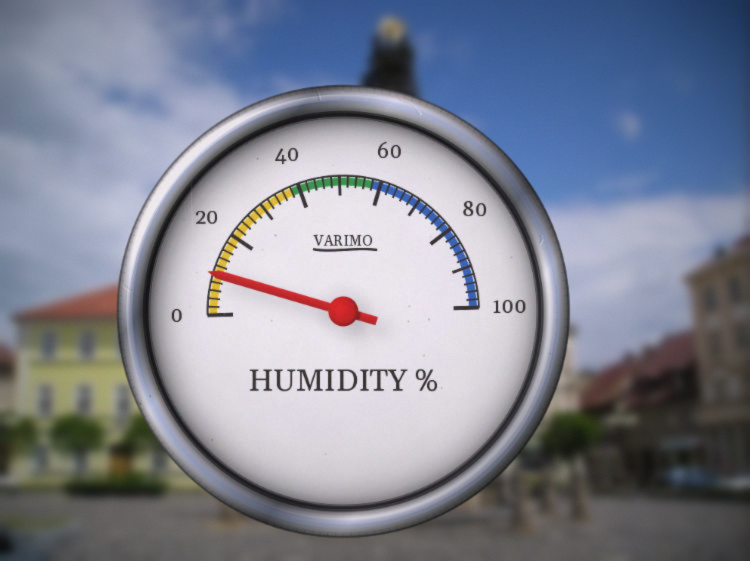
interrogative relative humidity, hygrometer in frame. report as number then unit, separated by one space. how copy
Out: 10 %
